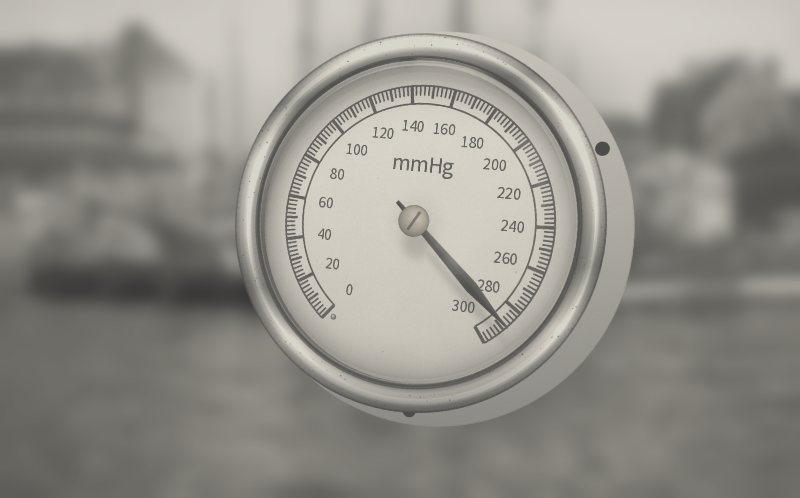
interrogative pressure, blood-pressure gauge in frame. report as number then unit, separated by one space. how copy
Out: 288 mmHg
